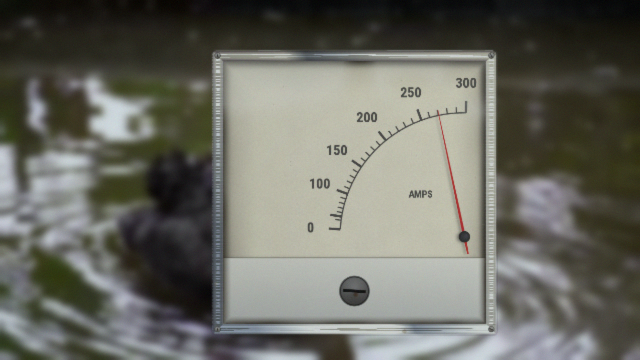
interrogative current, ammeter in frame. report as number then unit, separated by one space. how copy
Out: 270 A
